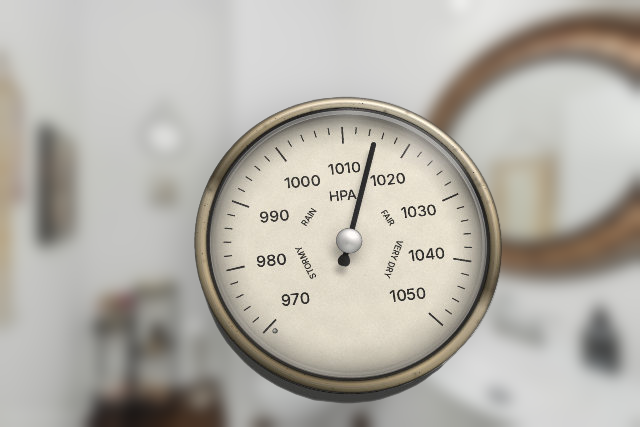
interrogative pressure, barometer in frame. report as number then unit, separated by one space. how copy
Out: 1015 hPa
